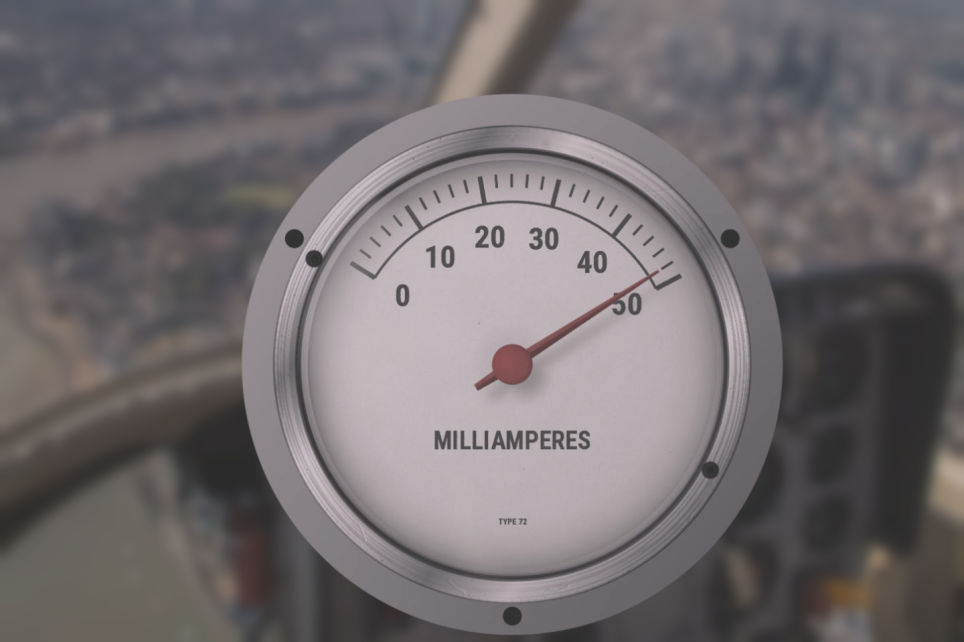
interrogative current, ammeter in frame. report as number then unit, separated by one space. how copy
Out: 48 mA
